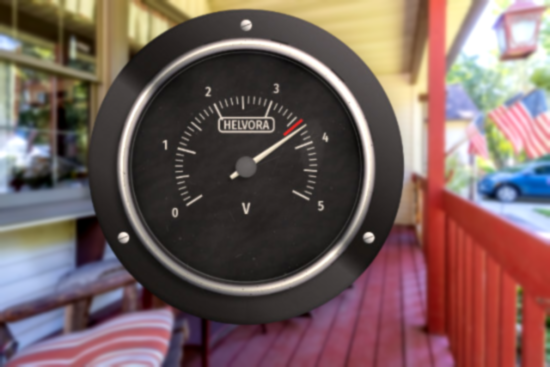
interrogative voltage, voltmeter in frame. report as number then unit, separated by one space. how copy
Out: 3.7 V
